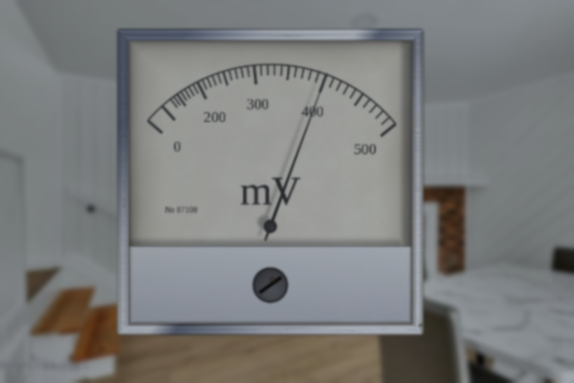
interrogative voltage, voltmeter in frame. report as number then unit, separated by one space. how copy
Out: 400 mV
